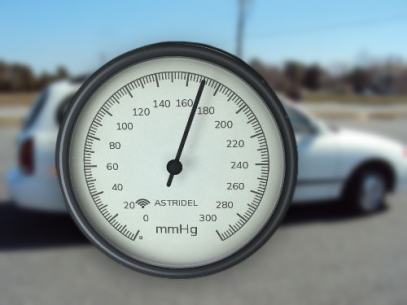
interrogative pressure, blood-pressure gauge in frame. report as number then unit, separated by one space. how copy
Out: 170 mmHg
